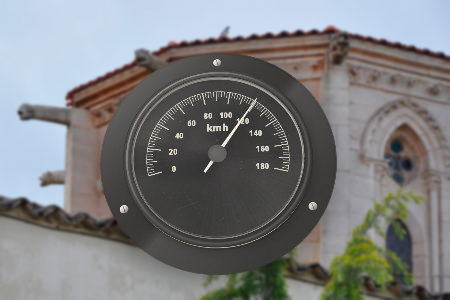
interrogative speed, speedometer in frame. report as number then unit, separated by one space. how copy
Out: 120 km/h
